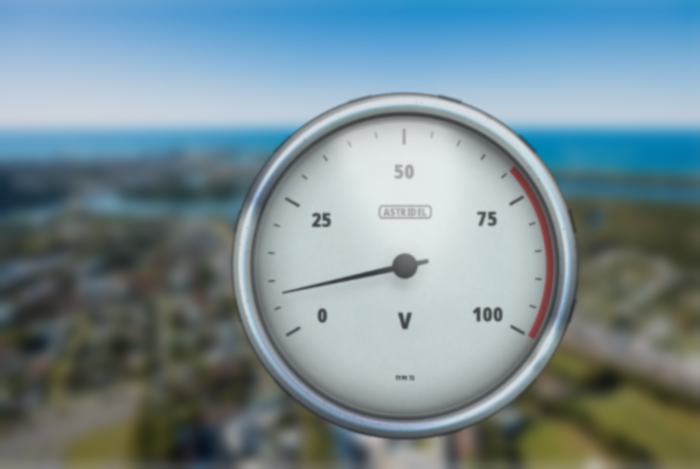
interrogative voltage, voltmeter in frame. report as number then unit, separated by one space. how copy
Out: 7.5 V
